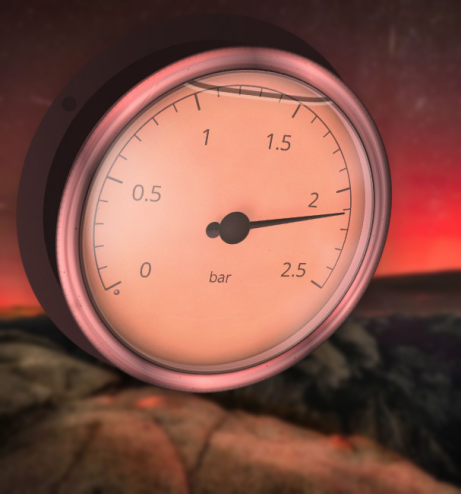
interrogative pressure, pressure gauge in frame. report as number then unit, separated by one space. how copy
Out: 2.1 bar
